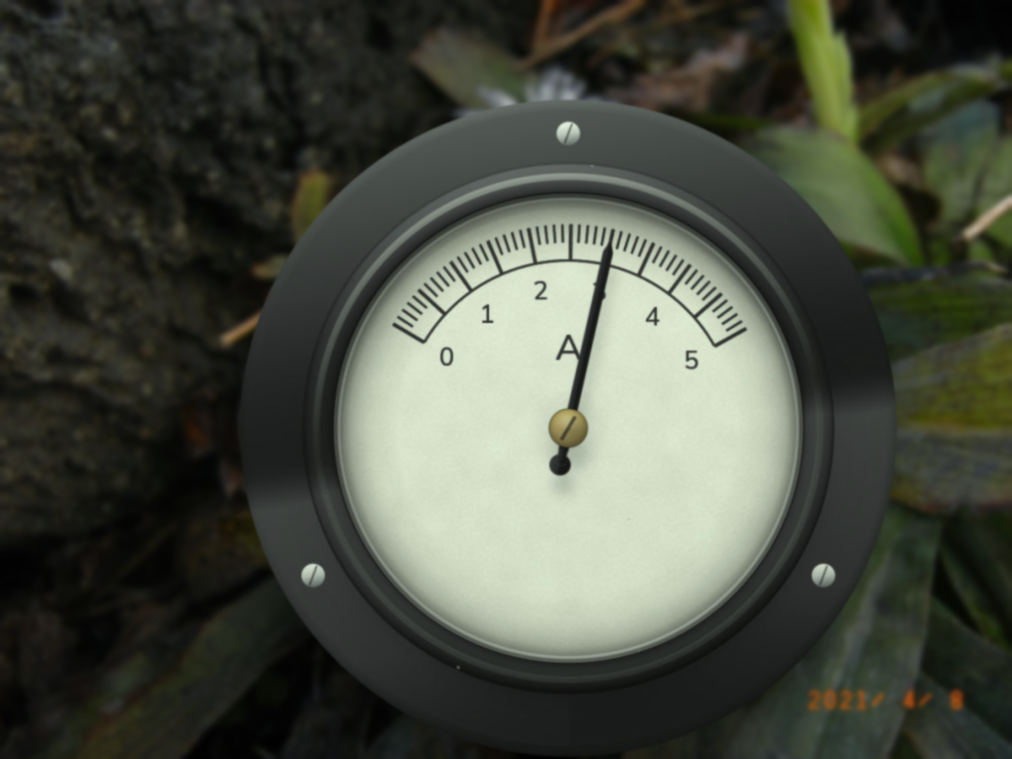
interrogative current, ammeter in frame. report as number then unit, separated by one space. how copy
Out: 3 A
